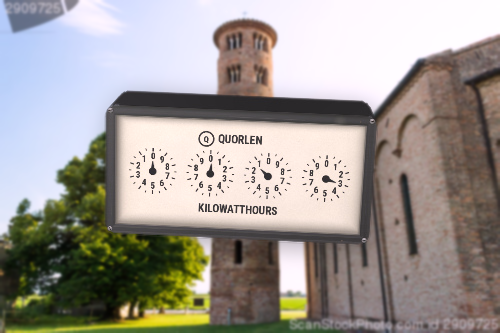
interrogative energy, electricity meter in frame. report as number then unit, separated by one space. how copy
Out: 13 kWh
